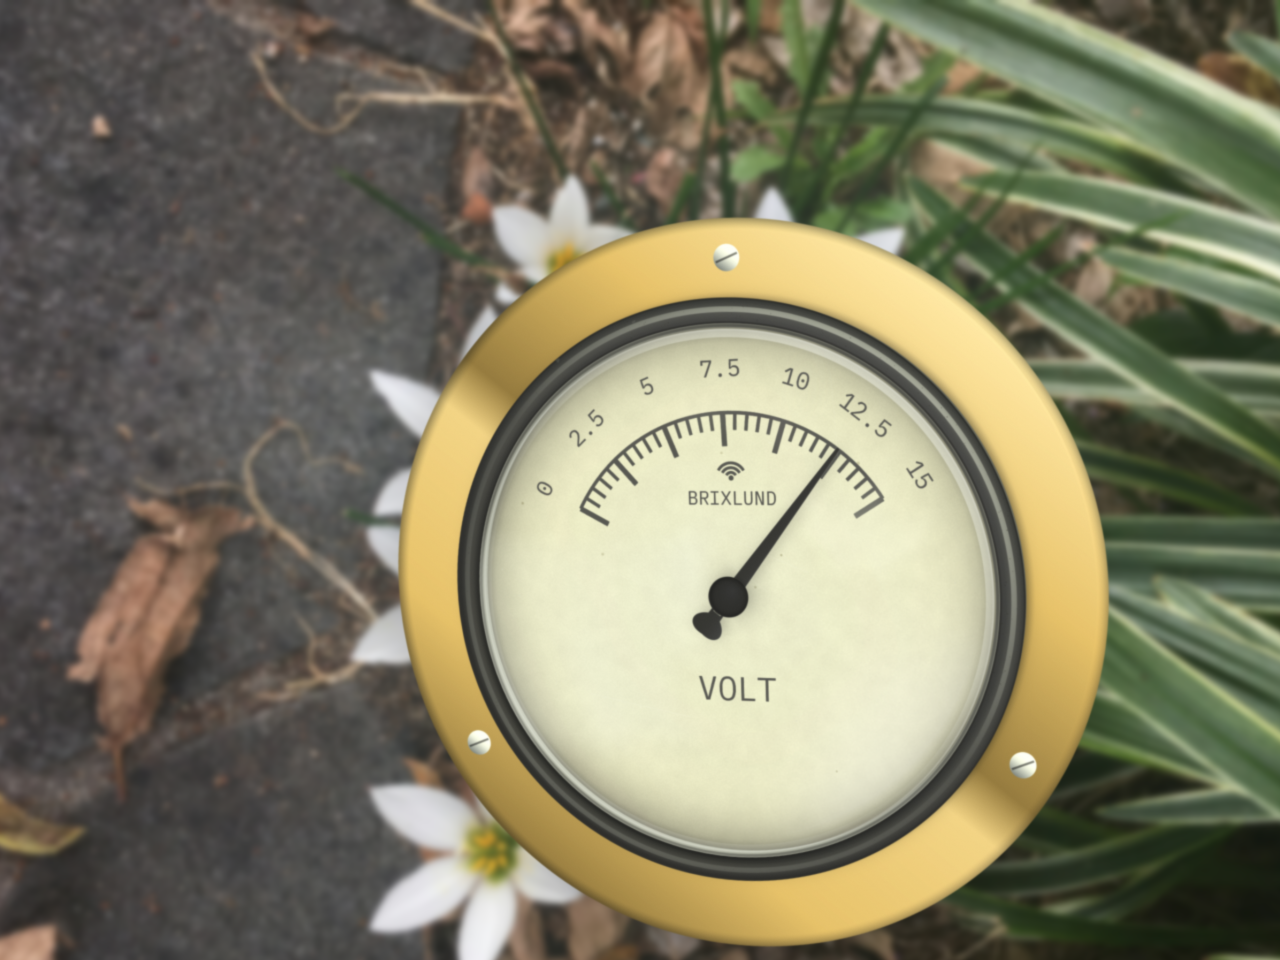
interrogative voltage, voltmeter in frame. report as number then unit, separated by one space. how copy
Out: 12.5 V
